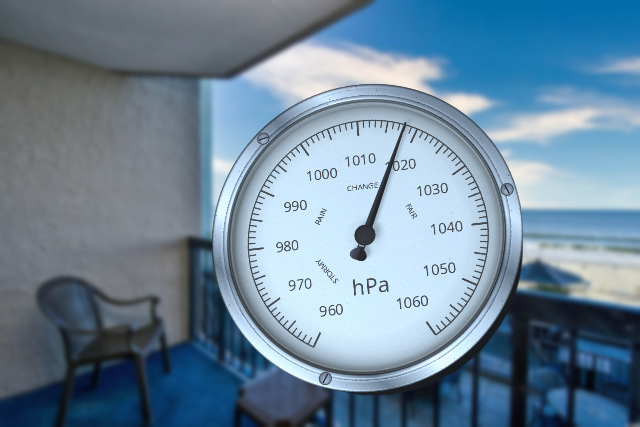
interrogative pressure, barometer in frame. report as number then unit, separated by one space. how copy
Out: 1018 hPa
